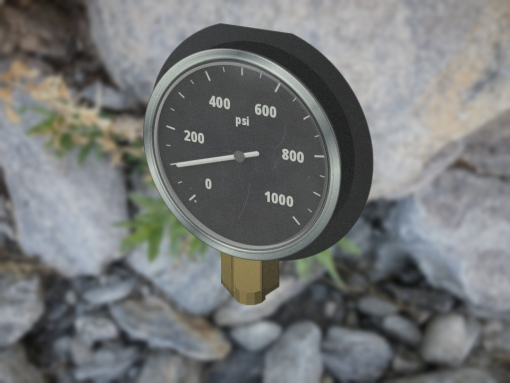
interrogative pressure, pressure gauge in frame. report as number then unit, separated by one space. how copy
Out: 100 psi
